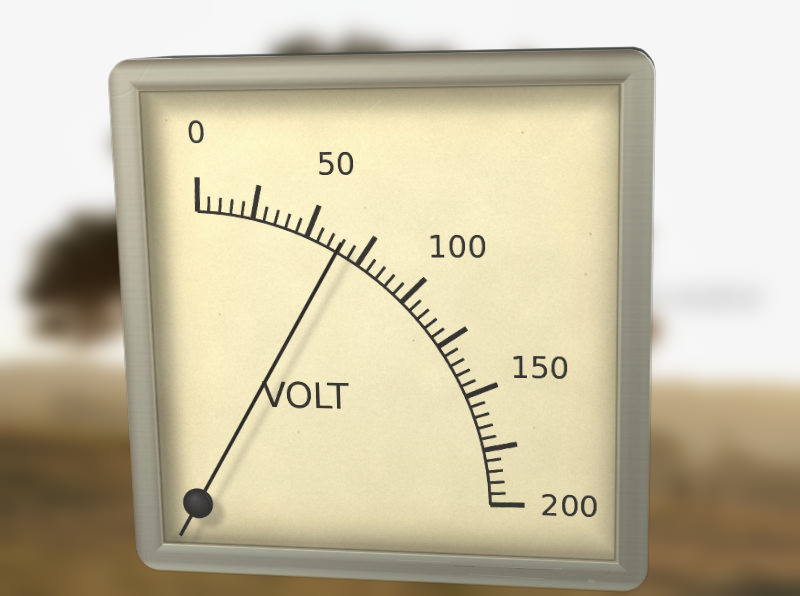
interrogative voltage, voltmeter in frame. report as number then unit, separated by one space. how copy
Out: 65 V
